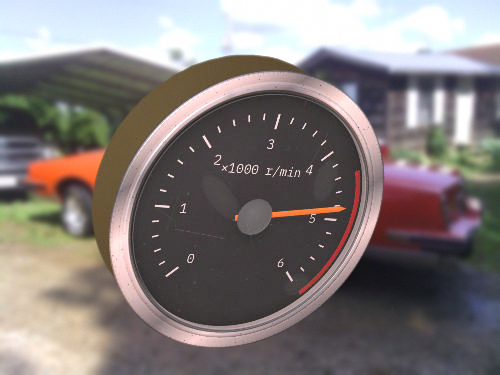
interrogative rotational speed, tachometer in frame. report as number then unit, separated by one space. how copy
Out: 4800 rpm
